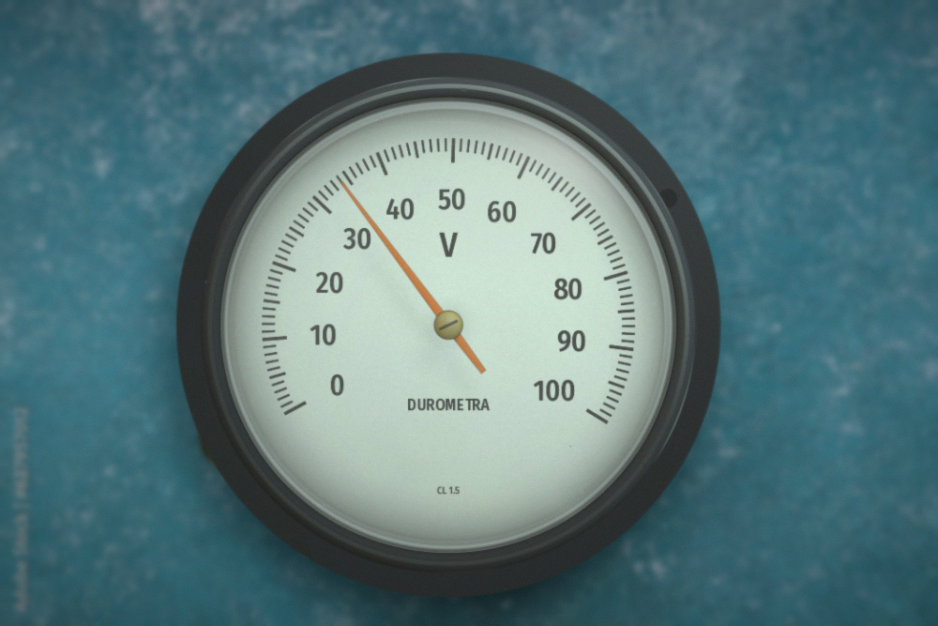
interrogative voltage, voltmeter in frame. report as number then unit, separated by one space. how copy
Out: 34 V
